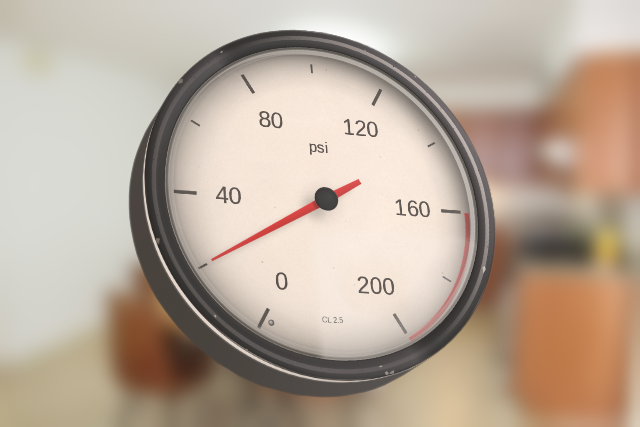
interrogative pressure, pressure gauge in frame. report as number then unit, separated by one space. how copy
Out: 20 psi
